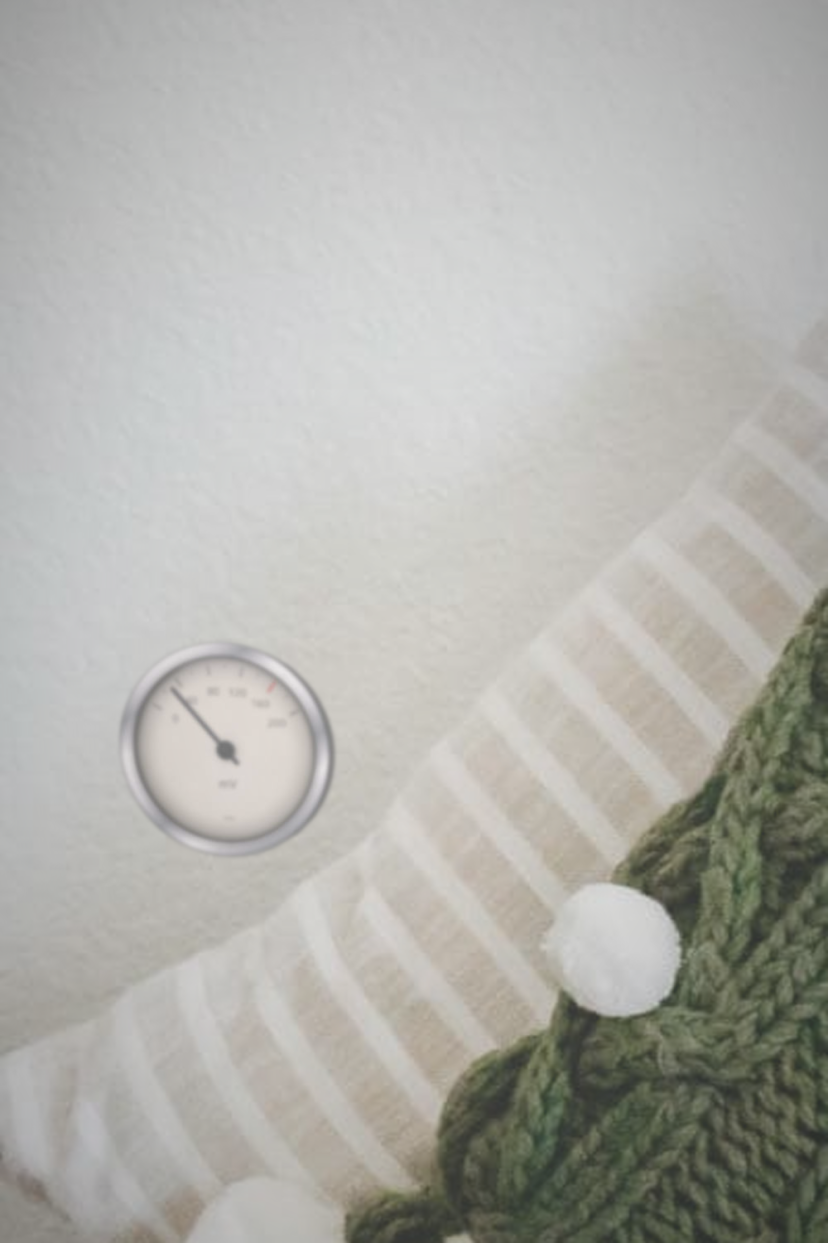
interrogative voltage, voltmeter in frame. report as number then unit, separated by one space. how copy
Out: 30 mV
